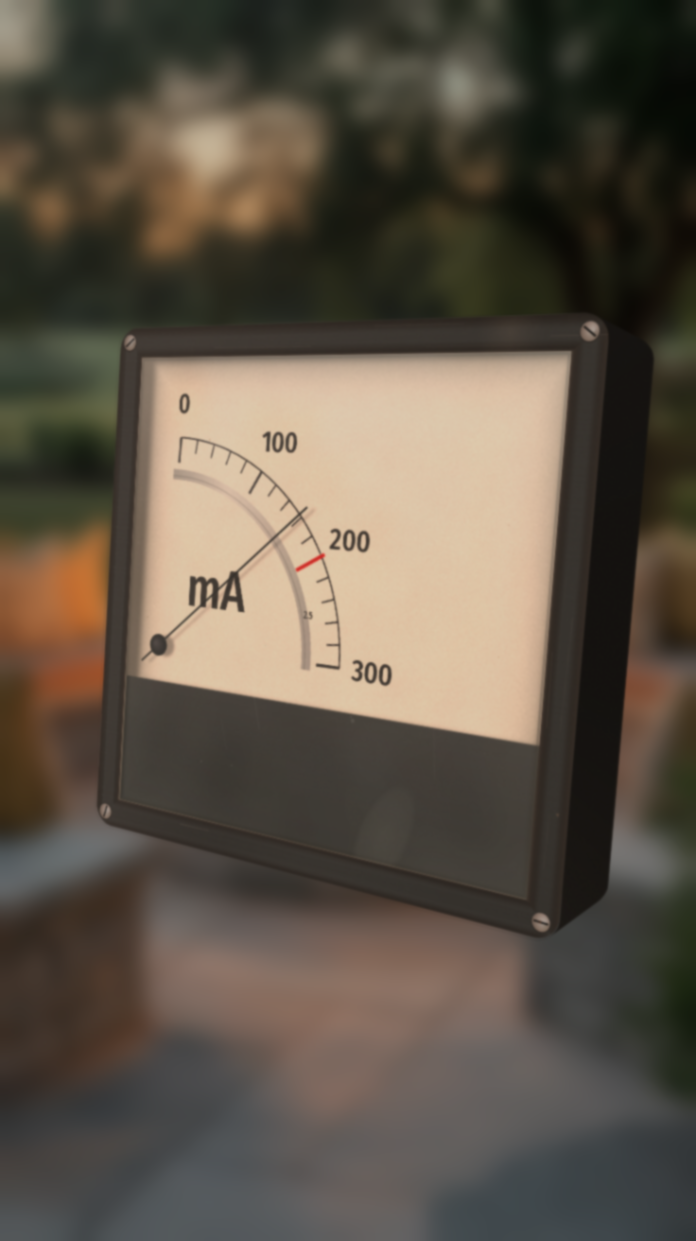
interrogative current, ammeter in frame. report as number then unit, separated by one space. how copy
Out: 160 mA
